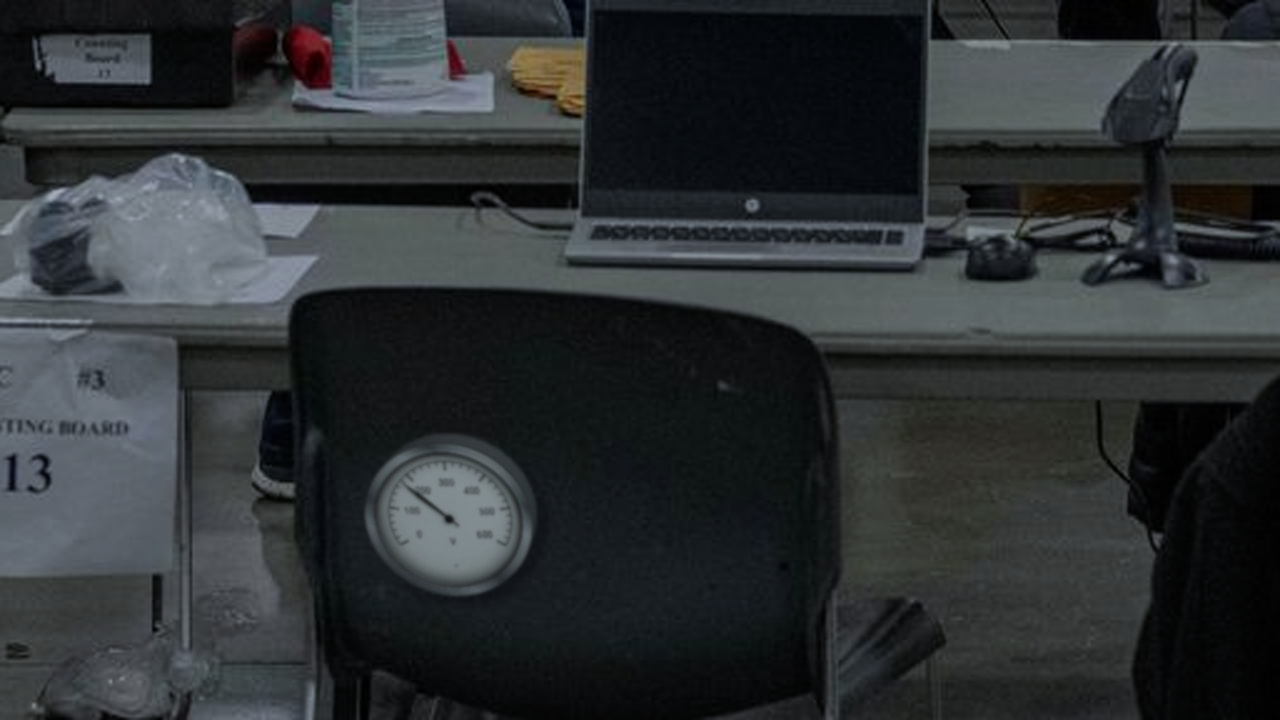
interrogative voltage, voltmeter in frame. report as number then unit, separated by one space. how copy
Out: 180 V
